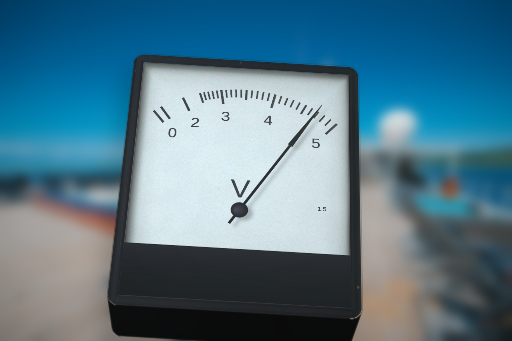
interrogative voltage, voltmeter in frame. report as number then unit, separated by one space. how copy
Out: 4.7 V
